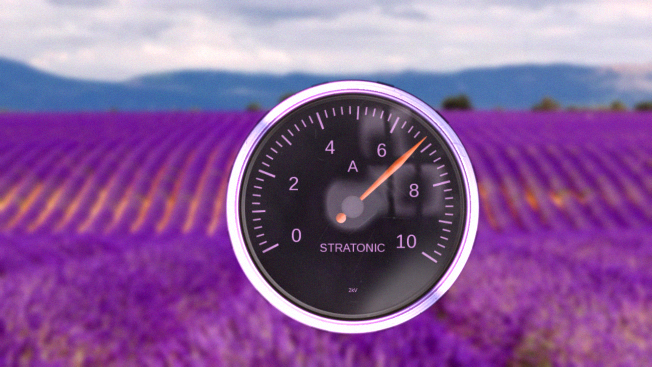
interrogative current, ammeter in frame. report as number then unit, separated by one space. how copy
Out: 6.8 A
